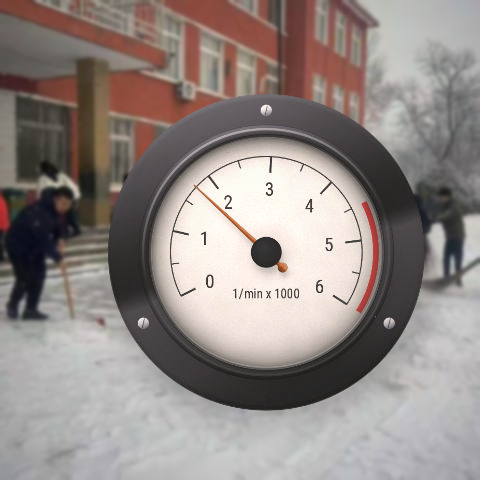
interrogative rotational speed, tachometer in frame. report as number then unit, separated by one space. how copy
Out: 1750 rpm
